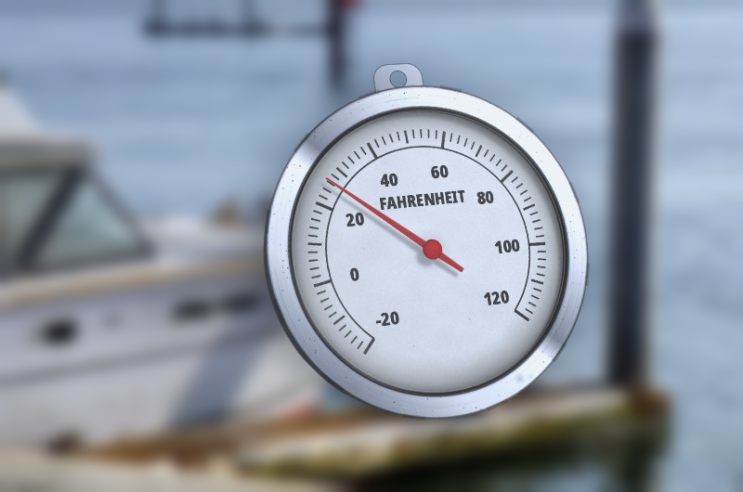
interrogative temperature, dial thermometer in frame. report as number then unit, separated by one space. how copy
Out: 26 °F
